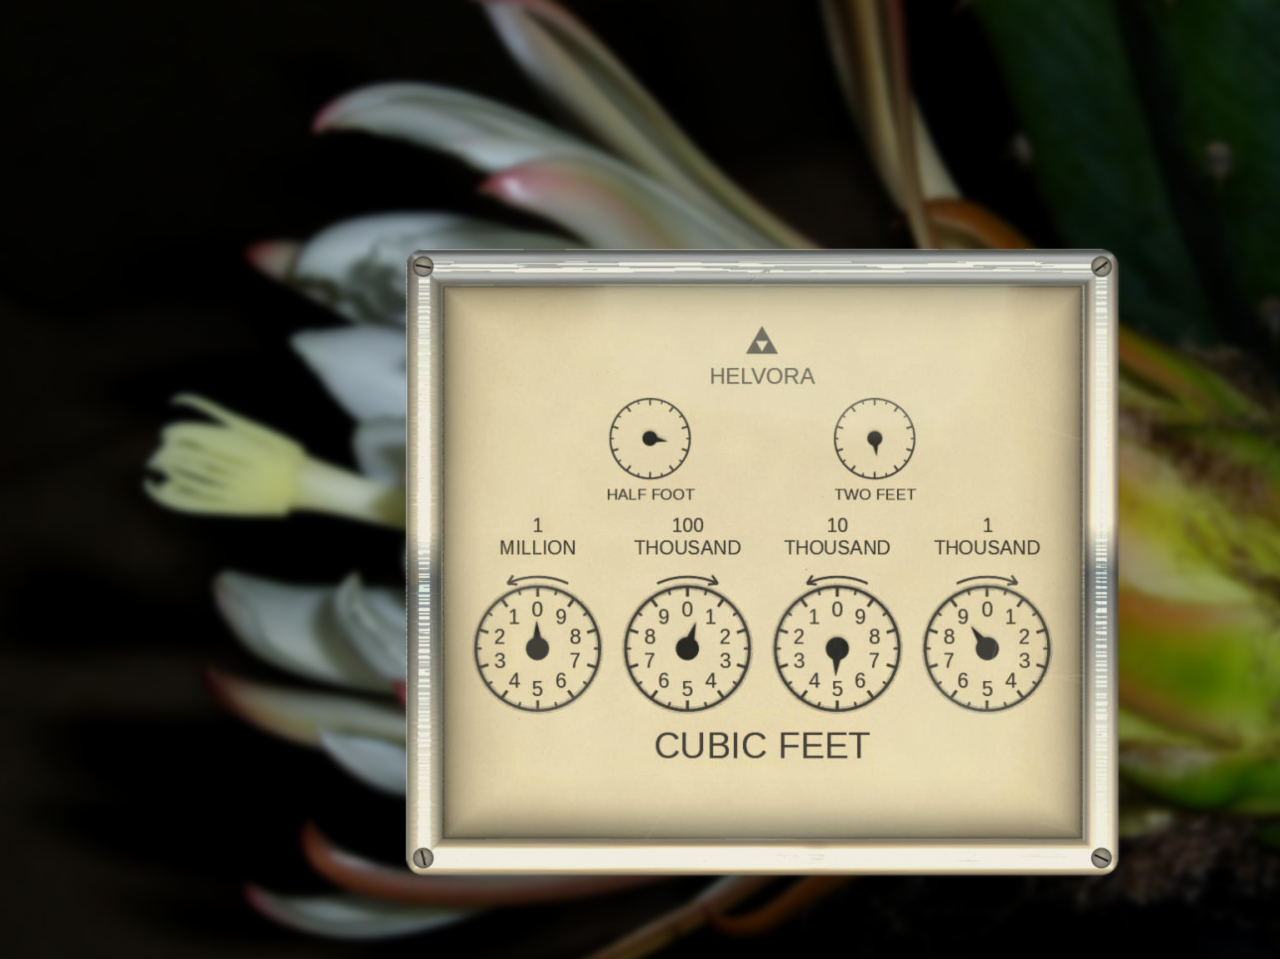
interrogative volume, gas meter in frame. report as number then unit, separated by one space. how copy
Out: 4900 ft³
